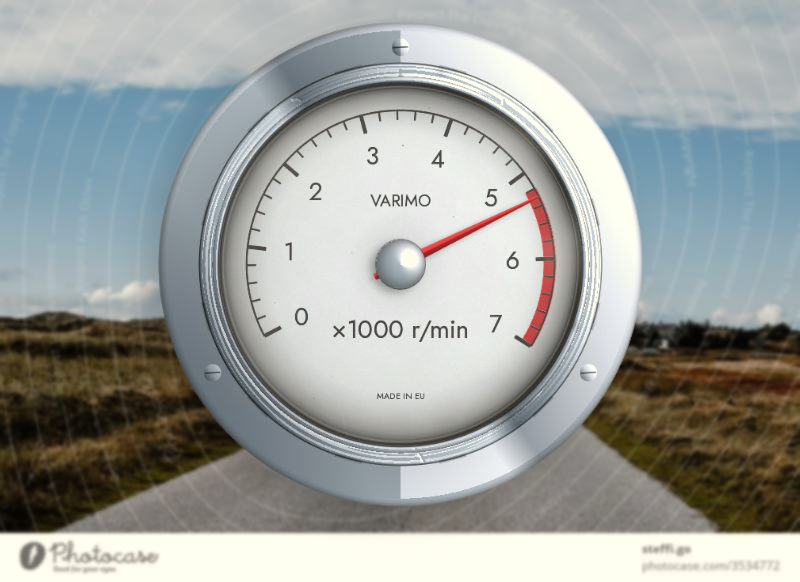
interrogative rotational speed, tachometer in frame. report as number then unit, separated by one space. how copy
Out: 5300 rpm
